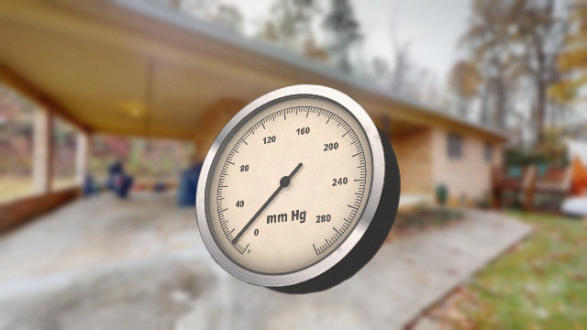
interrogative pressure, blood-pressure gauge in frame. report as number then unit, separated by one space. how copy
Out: 10 mmHg
